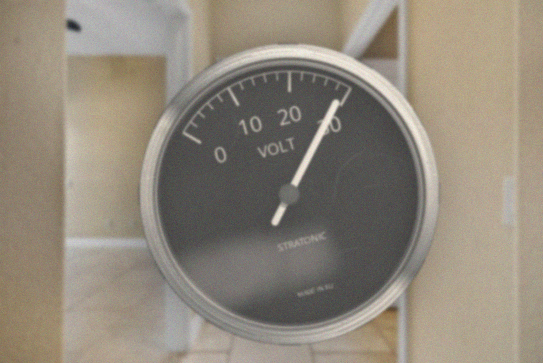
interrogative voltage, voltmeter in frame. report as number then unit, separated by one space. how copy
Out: 29 V
